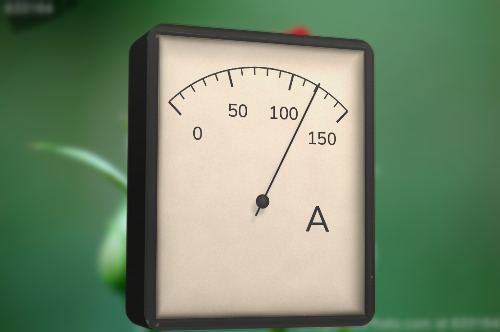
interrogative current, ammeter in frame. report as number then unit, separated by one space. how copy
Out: 120 A
